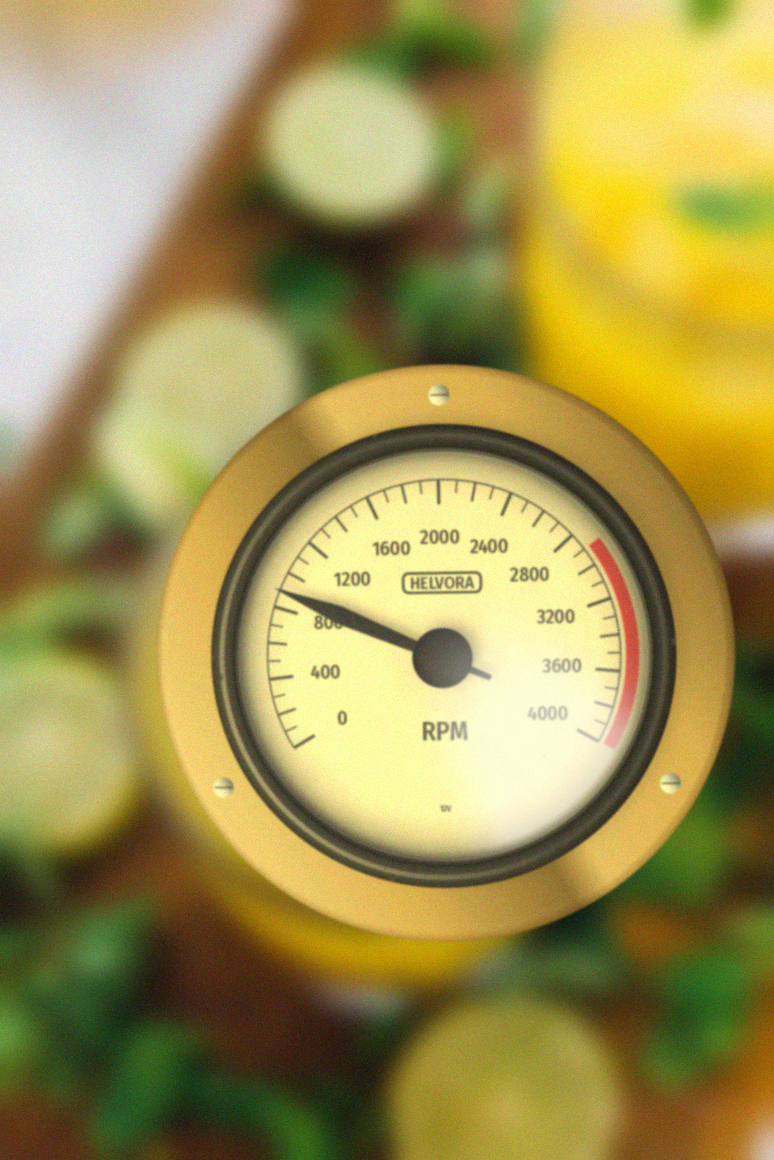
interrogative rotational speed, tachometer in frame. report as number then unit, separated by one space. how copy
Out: 900 rpm
